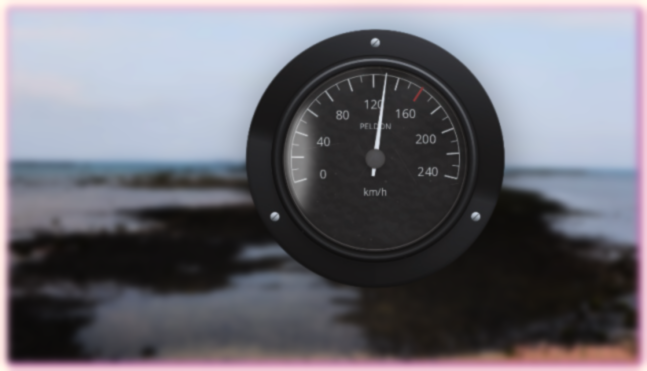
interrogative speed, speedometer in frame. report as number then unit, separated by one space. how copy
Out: 130 km/h
